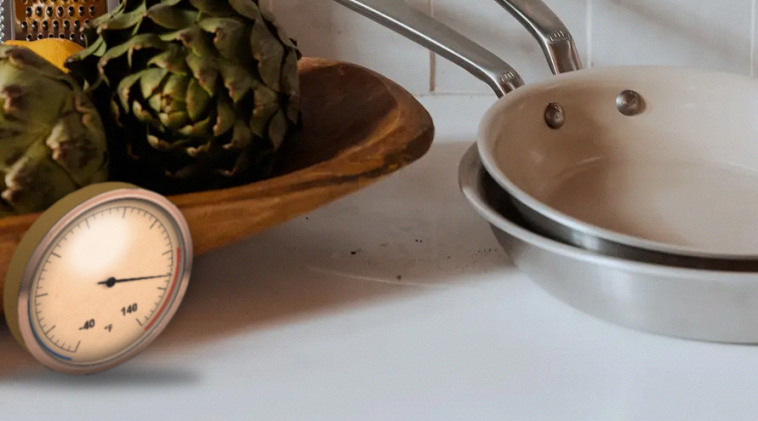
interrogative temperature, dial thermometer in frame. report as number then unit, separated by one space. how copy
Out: 112 °F
